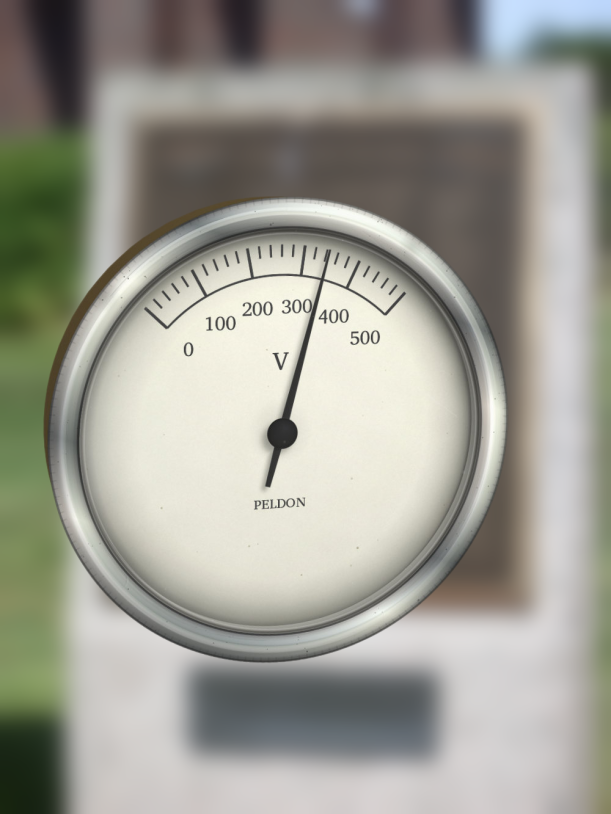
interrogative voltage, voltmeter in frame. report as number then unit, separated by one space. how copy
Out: 340 V
